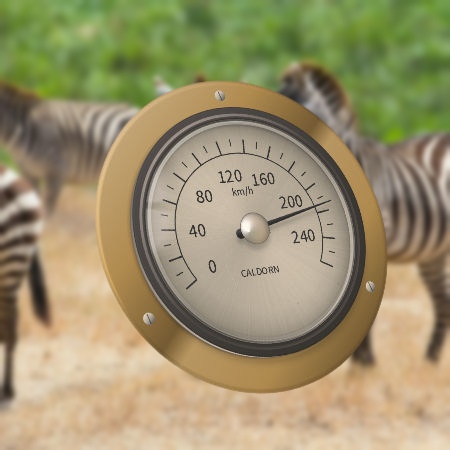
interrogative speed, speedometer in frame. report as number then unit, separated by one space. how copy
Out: 215 km/h
